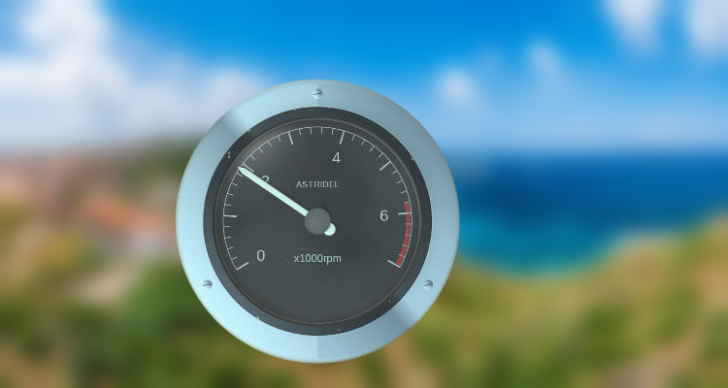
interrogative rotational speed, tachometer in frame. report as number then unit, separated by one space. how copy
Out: 1900 rpm
